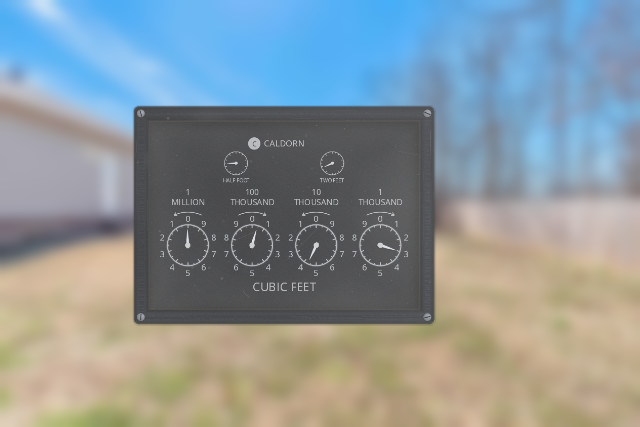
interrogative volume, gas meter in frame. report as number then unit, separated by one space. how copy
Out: 4300 ft³
